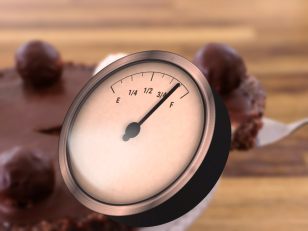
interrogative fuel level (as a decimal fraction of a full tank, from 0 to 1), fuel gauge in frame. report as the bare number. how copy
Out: 0.875
